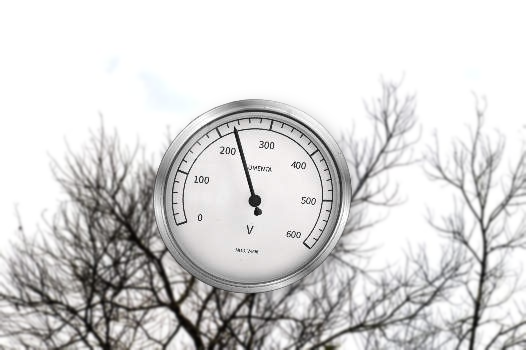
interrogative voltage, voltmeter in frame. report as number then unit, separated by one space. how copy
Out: 230 V
